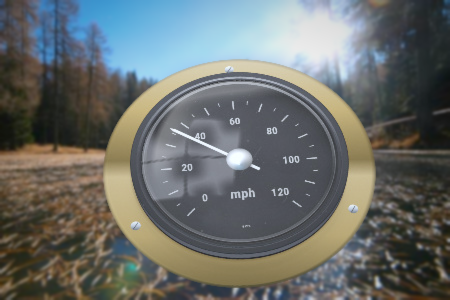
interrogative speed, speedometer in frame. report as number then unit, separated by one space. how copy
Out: 35 mph
